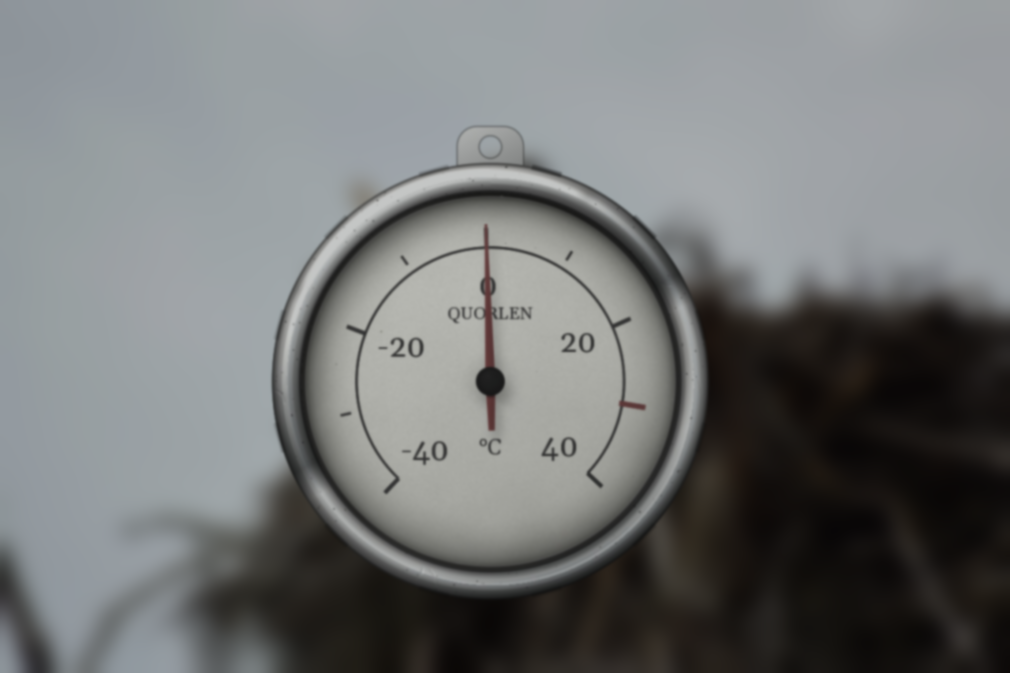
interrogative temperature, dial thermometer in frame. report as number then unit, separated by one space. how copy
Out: 0 °C
